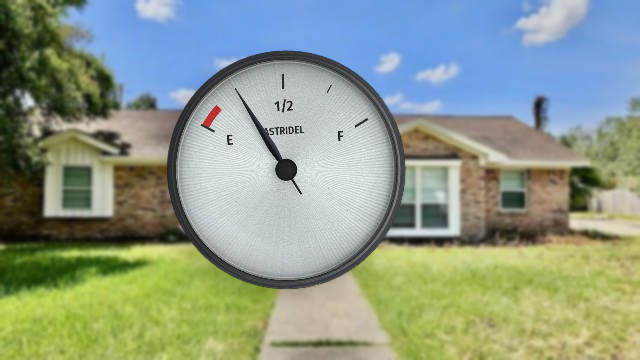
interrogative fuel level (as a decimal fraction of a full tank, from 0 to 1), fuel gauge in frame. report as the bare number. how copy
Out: 0.25
